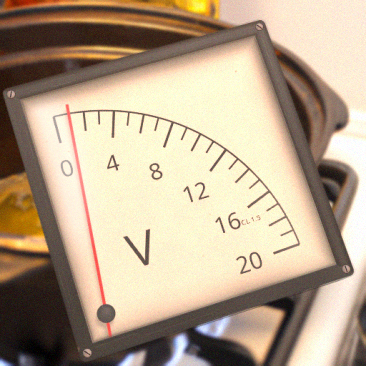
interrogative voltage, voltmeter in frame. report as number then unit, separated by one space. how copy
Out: 1 V
